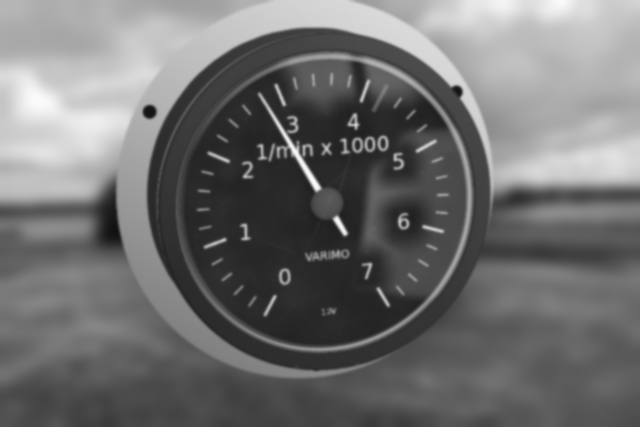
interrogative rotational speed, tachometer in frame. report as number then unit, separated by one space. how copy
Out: 2800 rpm
